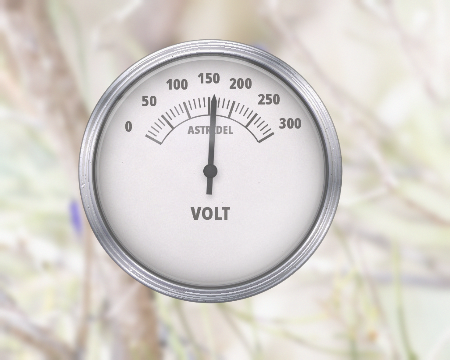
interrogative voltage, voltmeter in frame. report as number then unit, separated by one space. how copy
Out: 160 V
